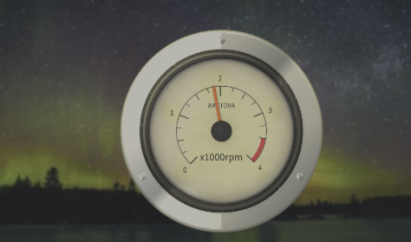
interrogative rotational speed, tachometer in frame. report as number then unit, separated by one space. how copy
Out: 1875 rpm
